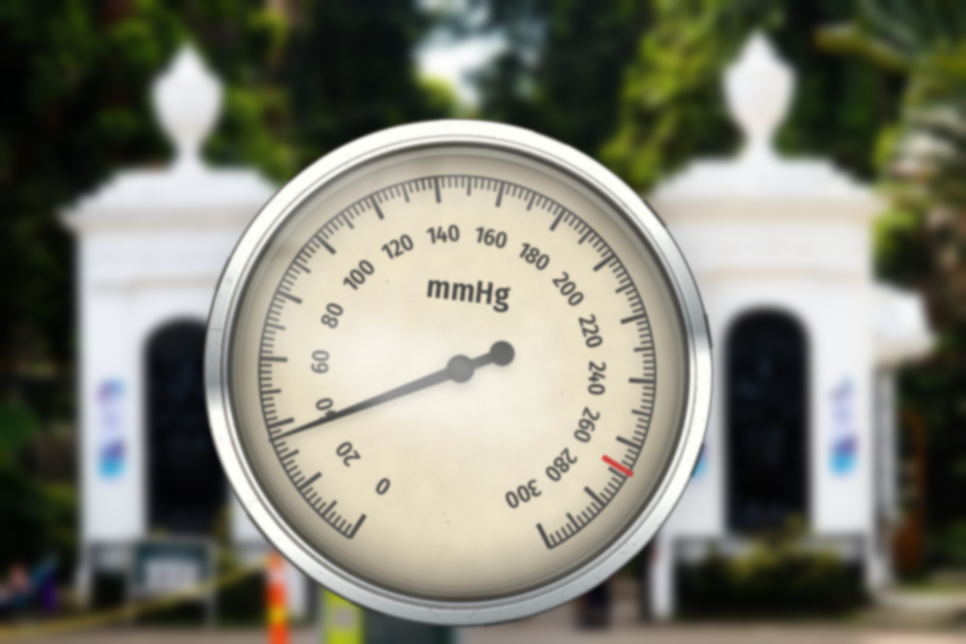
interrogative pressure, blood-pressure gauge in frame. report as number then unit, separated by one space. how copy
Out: 36 mmHg
